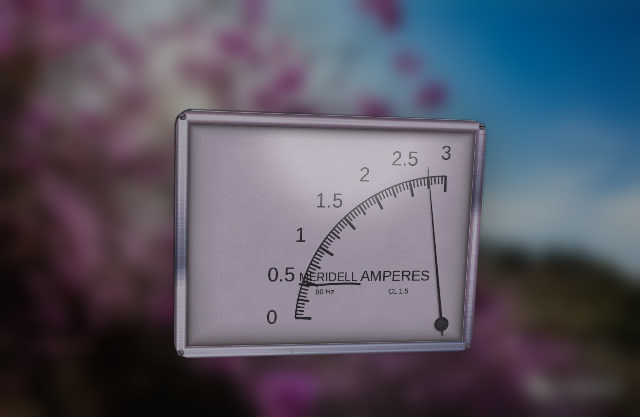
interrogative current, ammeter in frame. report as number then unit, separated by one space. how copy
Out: 2.75 A
